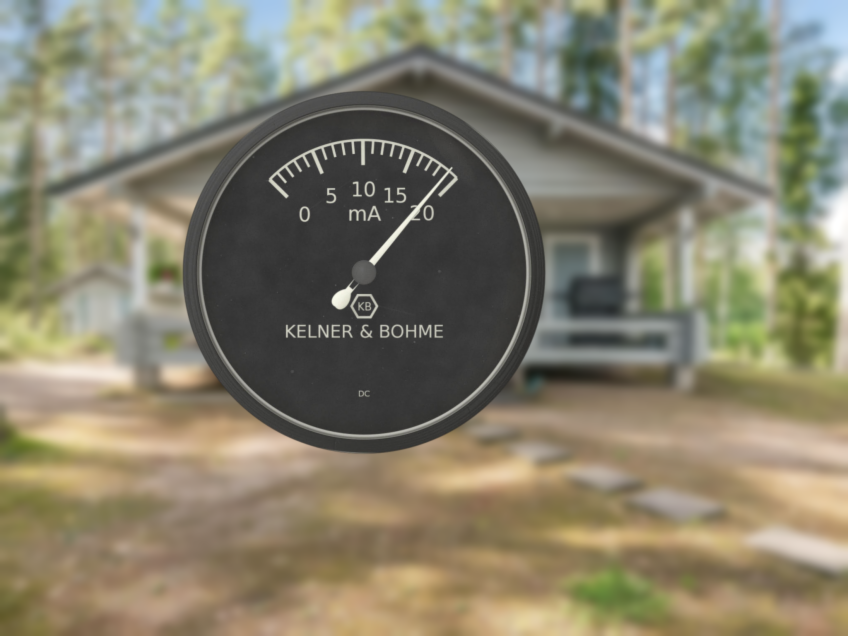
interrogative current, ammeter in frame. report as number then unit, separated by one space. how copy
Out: 19 mA
